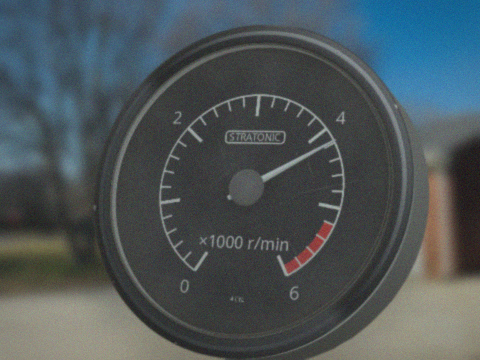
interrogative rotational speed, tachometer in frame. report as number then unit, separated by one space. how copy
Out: 4200 rpm
